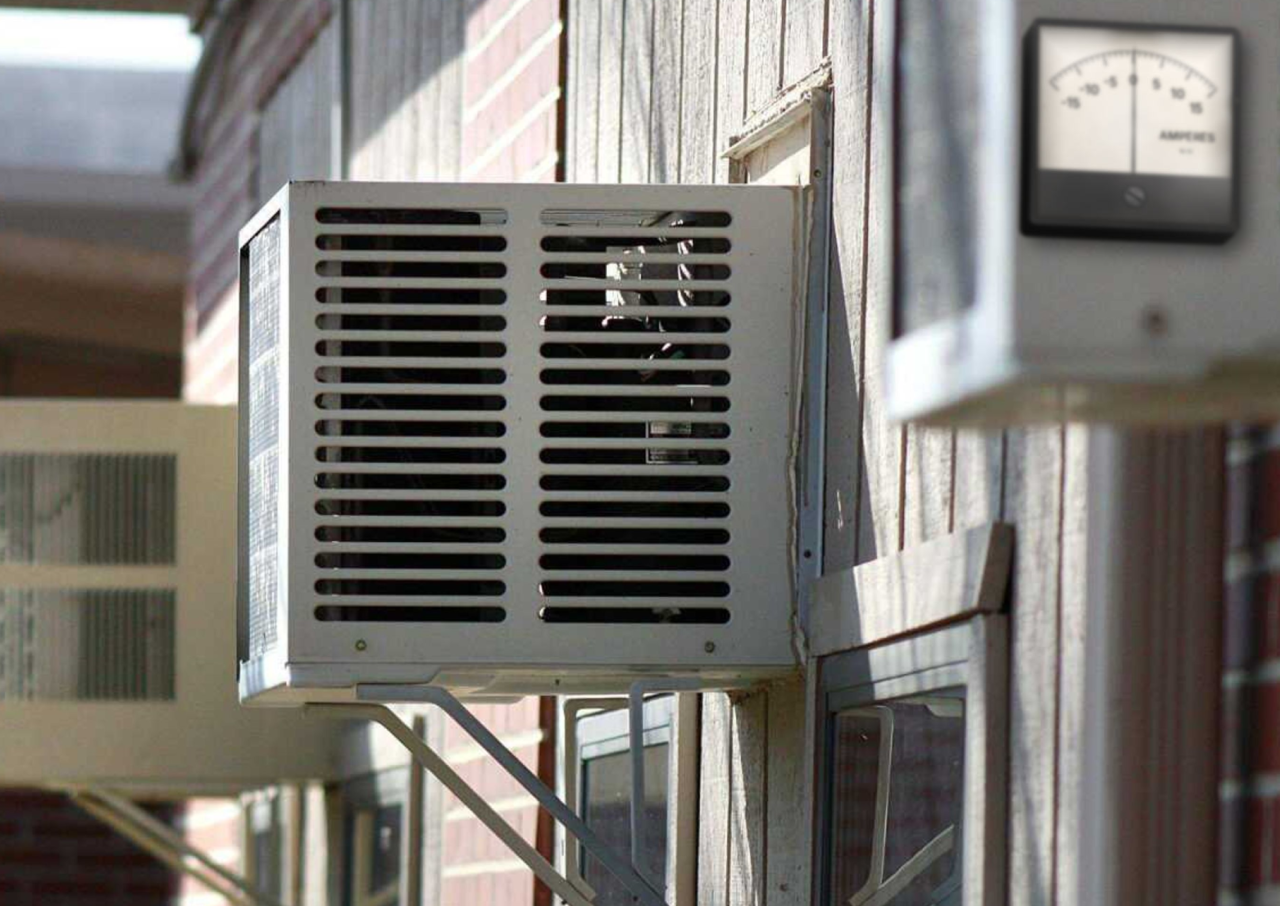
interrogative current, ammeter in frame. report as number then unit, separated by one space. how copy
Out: 0 A
